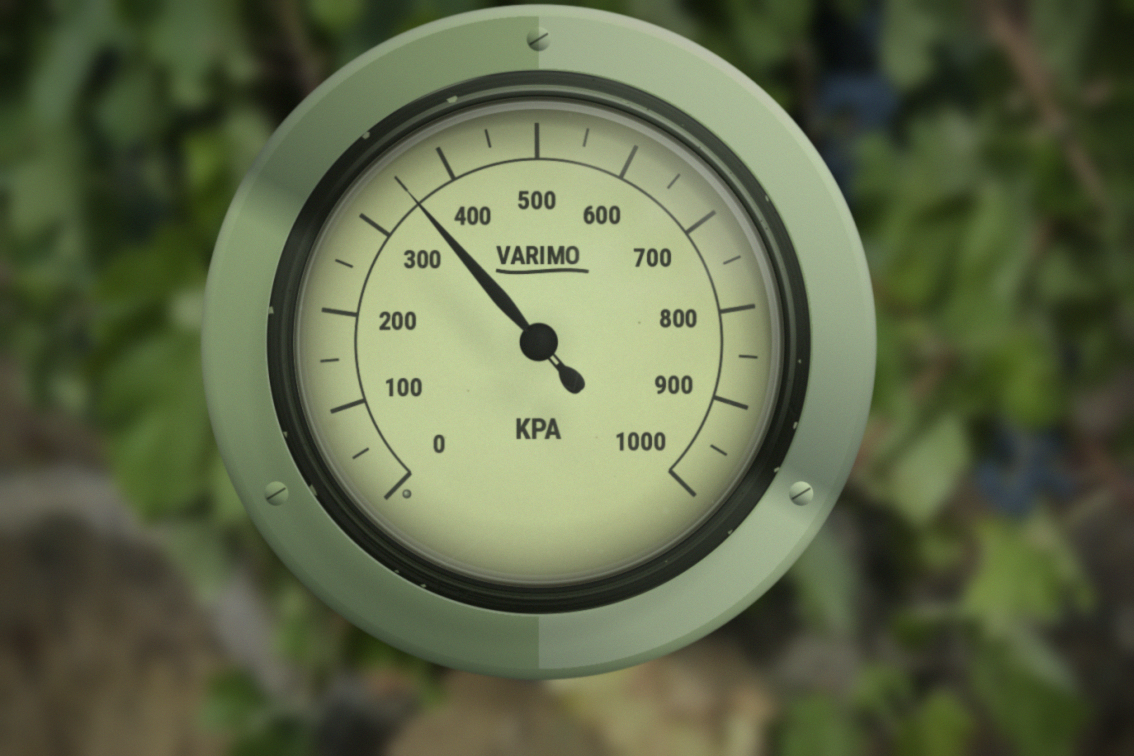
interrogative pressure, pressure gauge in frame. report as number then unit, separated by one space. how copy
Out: 350 kPa
